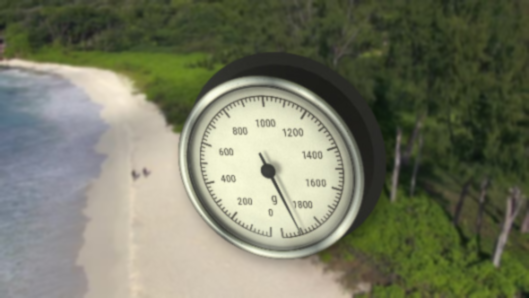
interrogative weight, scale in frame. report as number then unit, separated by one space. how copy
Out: 1900 g
